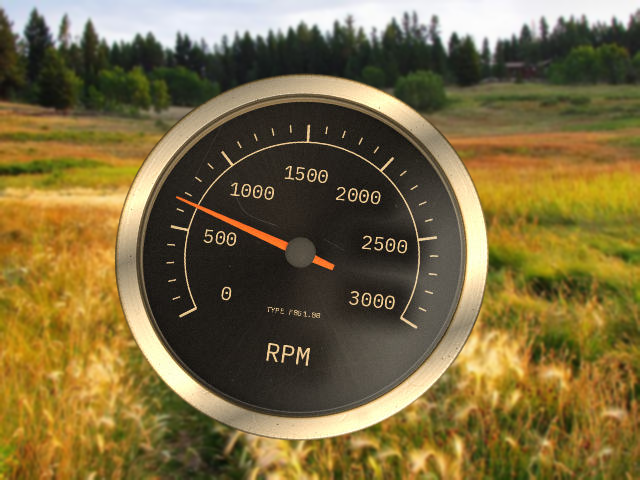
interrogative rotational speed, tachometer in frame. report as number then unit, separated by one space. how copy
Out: 650 rpm
